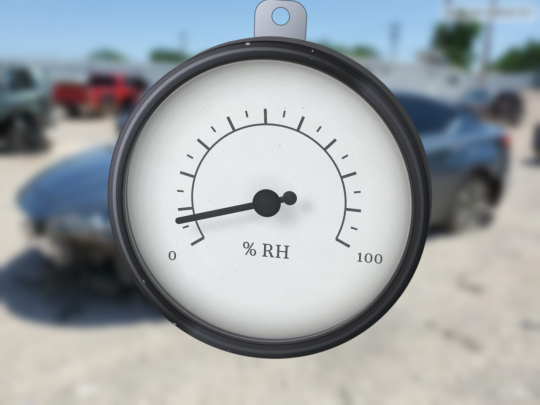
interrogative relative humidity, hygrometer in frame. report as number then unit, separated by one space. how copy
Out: 7.5 %
